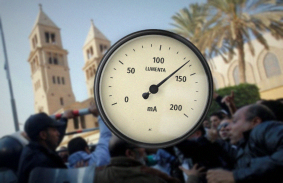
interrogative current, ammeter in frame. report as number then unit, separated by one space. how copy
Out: 135 mA
